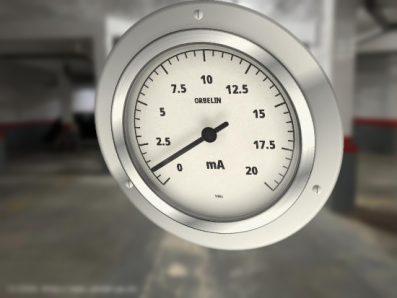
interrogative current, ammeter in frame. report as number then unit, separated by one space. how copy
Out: 1 mA
